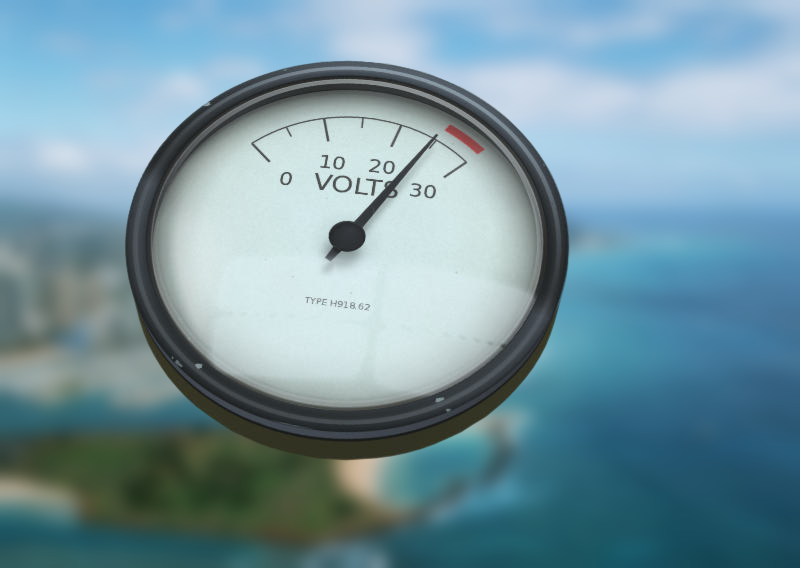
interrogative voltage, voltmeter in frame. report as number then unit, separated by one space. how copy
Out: 25 V
